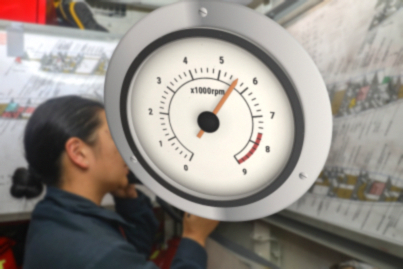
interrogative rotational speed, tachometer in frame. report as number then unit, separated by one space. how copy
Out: 5600 rpm
